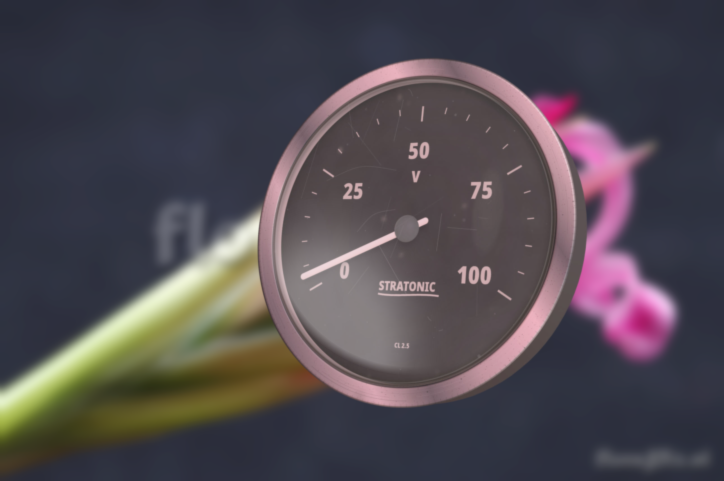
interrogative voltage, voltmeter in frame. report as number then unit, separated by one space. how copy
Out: 2.5 V
